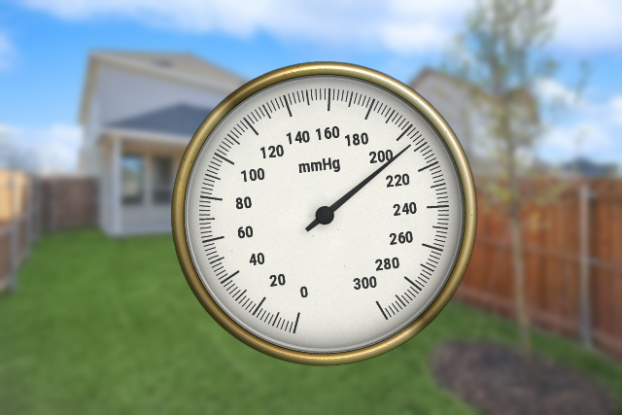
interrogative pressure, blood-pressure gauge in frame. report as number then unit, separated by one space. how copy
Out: 206 mmHg
